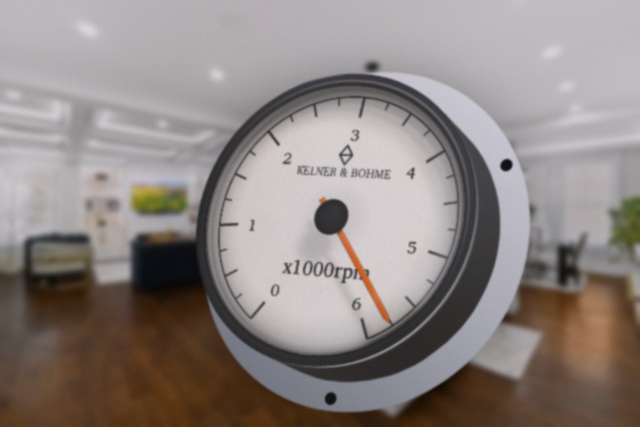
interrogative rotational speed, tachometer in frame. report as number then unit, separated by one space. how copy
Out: 5750 rpm
